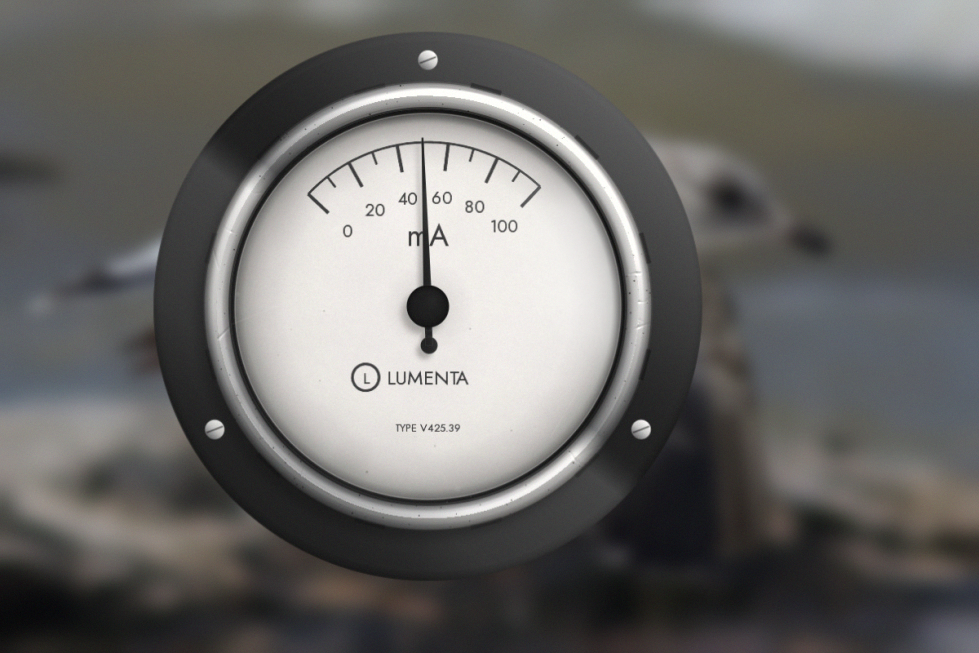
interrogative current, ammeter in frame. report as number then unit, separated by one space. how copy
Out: 50 mA
